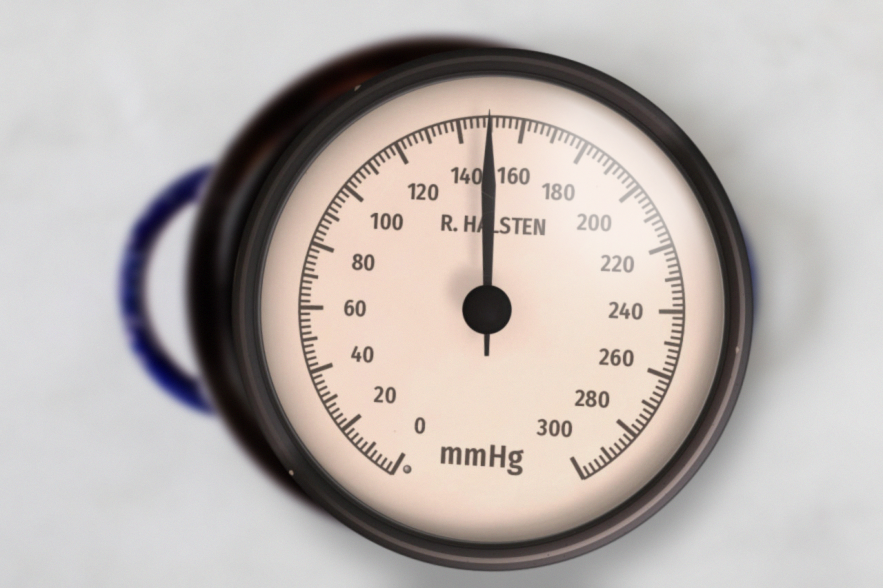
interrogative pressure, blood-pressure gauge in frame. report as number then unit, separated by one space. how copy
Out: 150 mmHg
